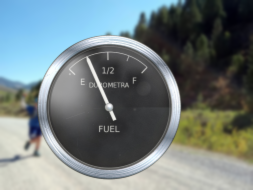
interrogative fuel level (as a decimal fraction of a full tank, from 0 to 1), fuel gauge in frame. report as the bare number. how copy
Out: 0.25
